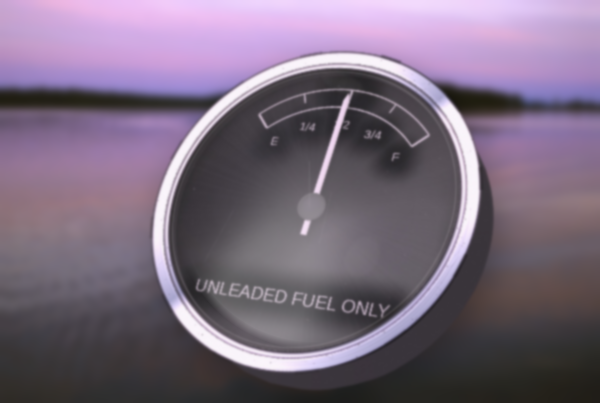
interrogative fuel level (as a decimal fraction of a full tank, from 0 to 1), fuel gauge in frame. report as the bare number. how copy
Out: 0.5
